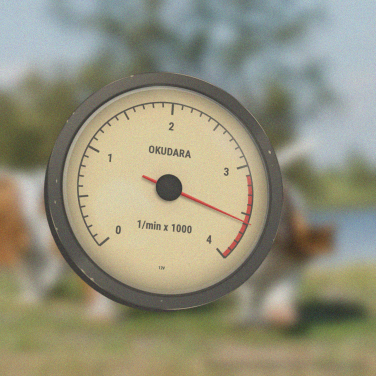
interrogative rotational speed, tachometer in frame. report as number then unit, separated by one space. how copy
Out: 3600 rpm
